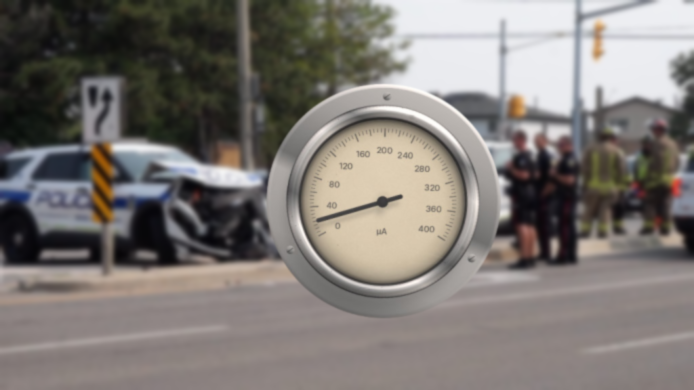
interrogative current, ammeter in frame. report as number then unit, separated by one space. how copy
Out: 20 µA
